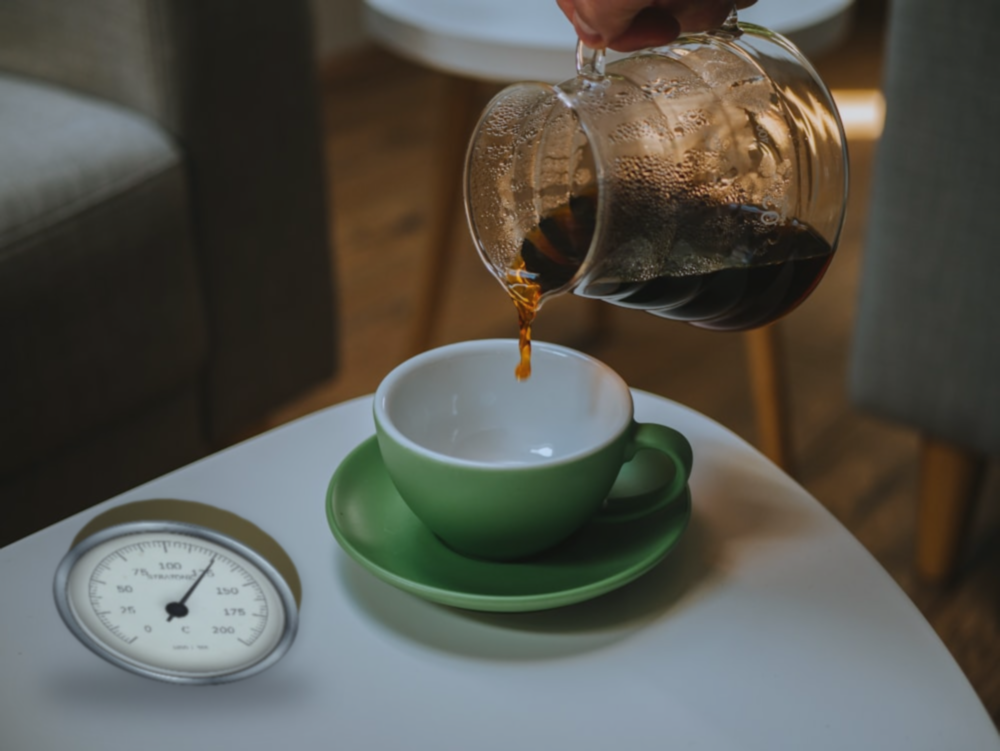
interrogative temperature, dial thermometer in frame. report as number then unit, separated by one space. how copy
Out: 125 °C
